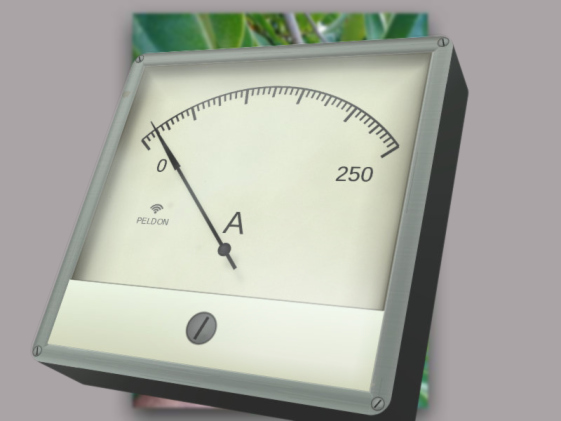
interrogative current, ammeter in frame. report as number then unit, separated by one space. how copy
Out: 15 A
